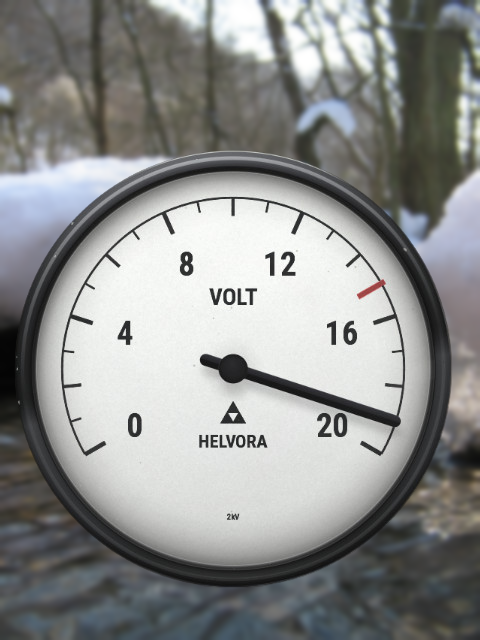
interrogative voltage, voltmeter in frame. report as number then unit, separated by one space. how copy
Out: 19 V
